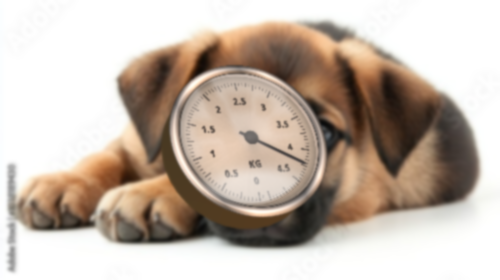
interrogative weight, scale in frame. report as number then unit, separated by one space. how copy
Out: 4.25 kg
